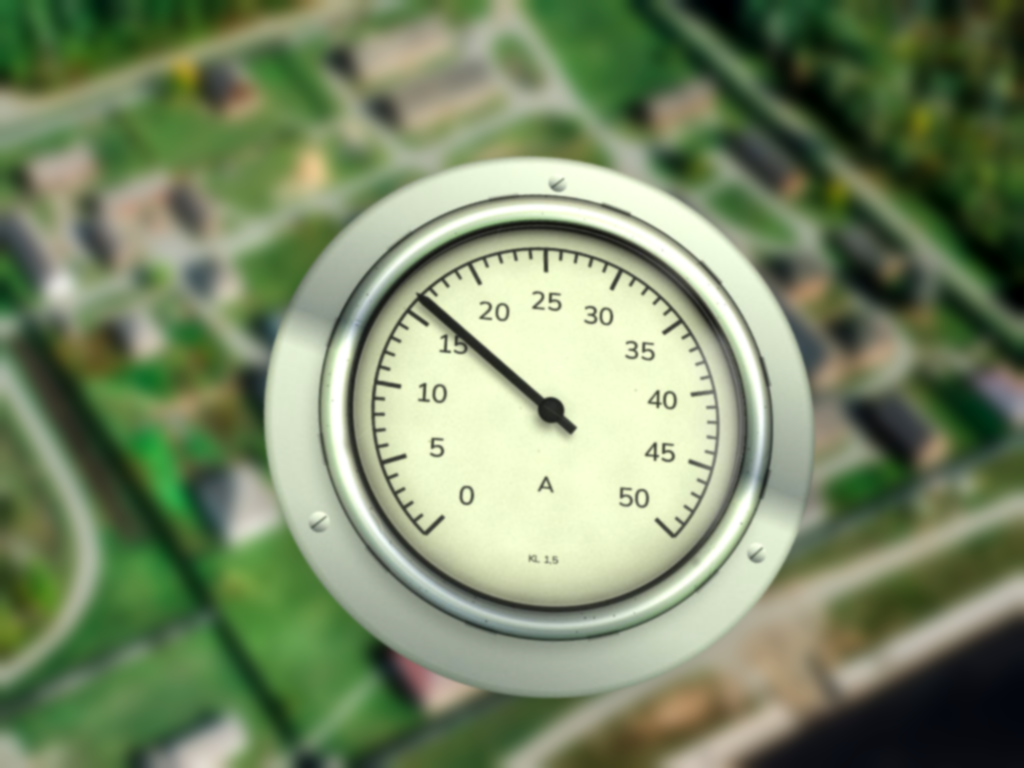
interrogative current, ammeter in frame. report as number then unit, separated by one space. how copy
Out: 16 A
